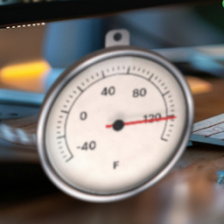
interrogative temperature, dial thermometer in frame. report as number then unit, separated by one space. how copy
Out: 120 °F
